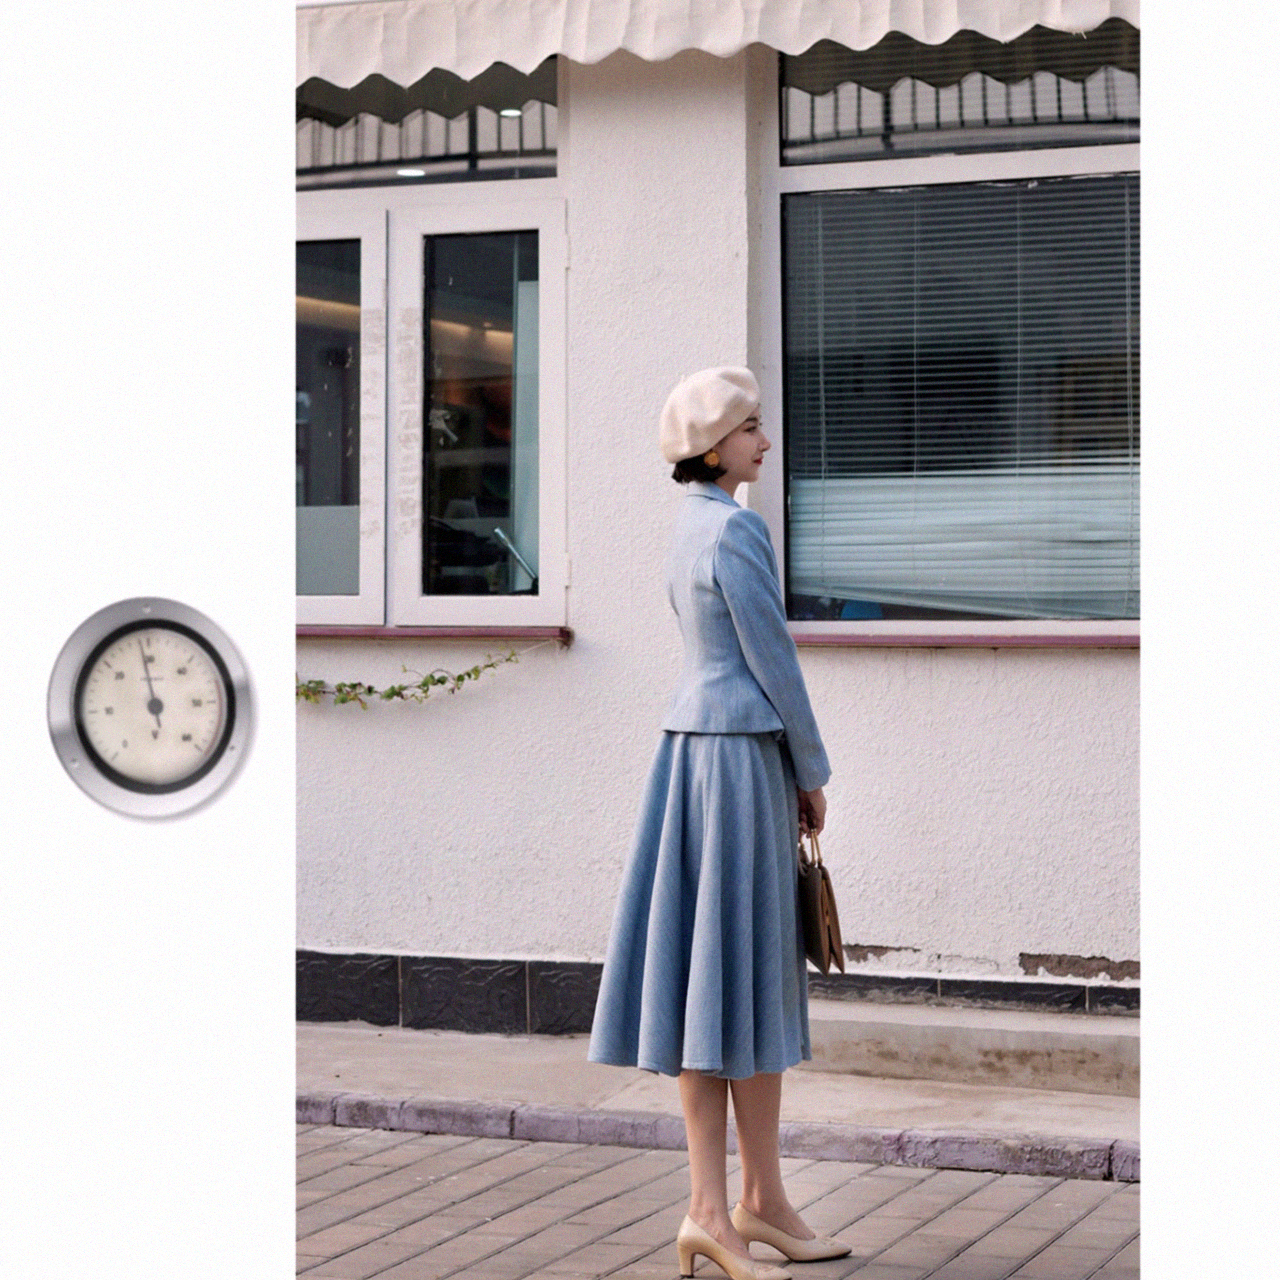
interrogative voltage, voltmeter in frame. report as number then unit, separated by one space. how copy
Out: 28 V
